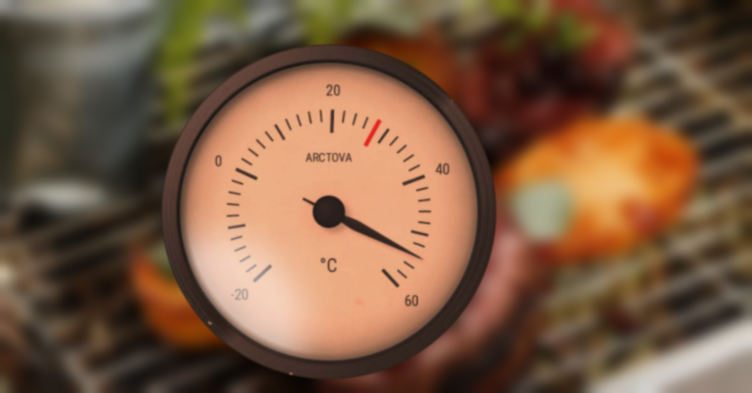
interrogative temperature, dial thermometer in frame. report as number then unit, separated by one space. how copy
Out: 54 °C
